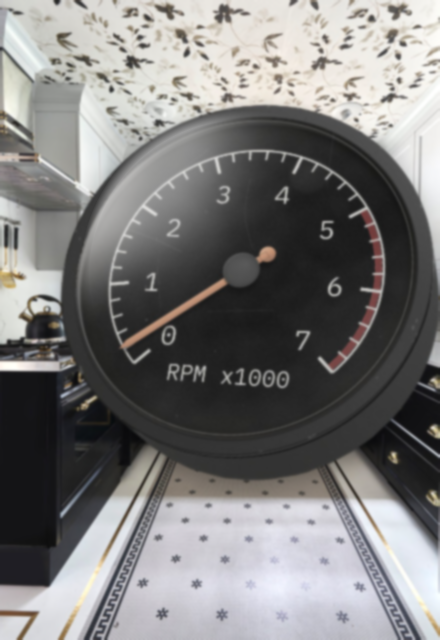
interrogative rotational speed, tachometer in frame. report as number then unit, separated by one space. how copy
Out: 200 rpm
